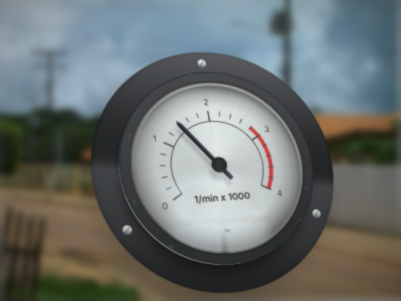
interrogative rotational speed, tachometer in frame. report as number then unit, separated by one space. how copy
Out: 1400 rpm
